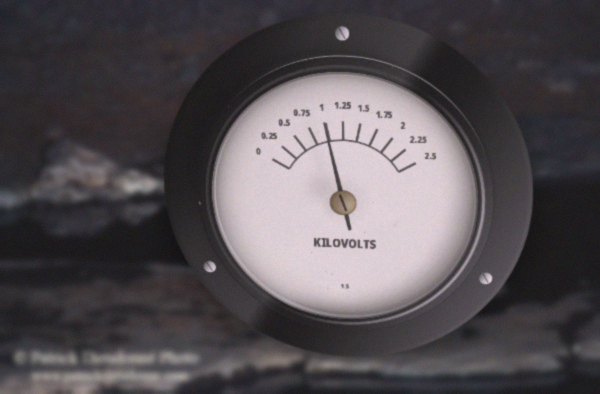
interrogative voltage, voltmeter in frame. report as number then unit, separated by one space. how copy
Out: 1 kV
